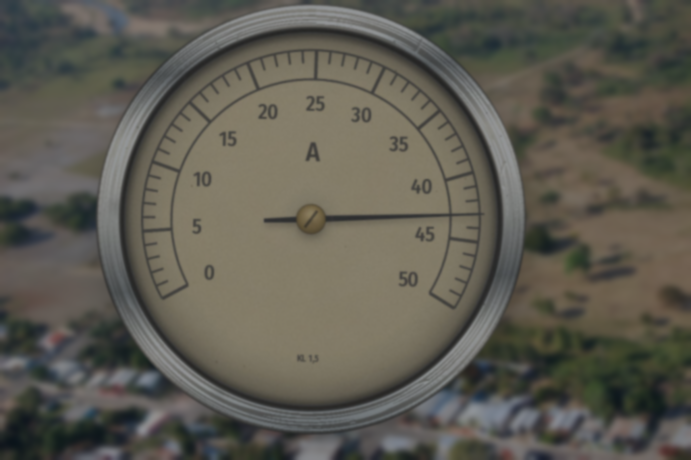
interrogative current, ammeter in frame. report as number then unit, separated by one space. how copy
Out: 43 A
